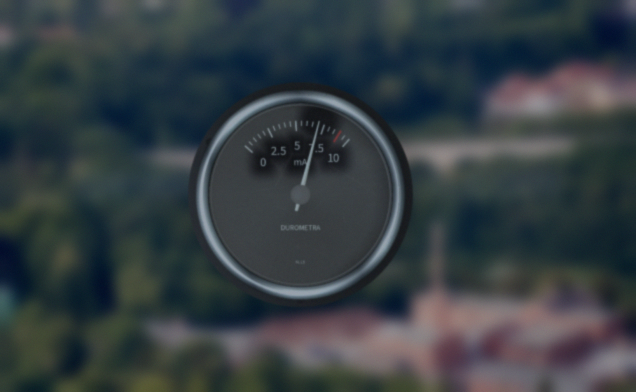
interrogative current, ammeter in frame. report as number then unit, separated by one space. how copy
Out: 7 mA
